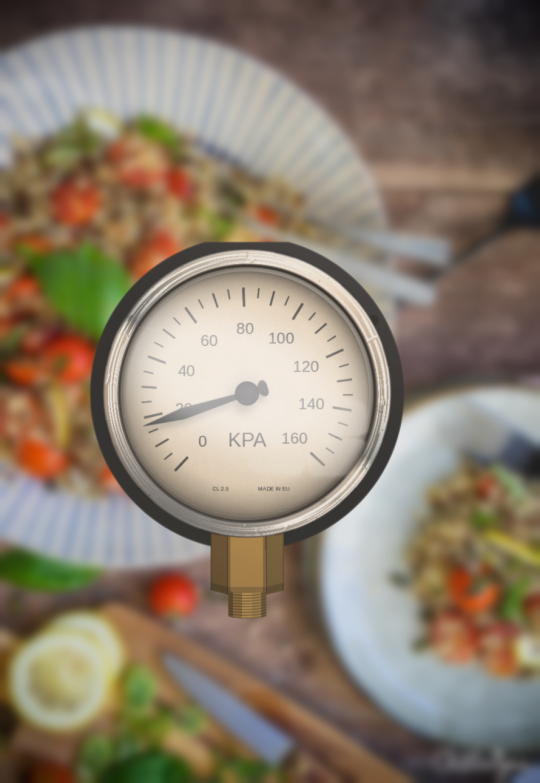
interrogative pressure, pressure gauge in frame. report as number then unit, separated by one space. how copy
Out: 17.5 kPa
